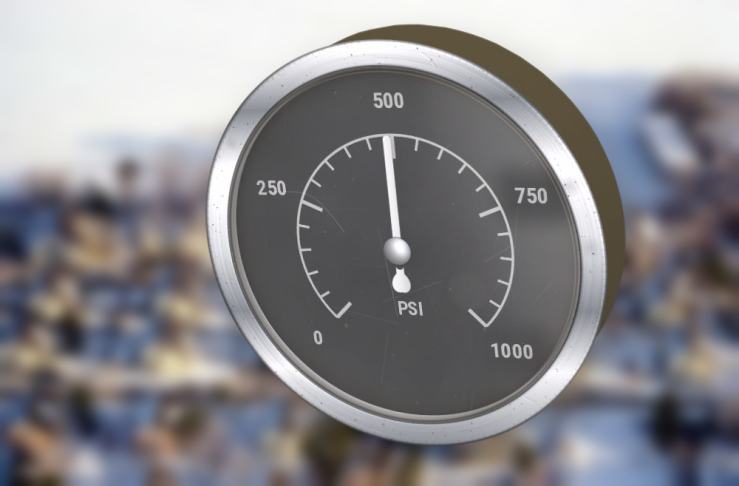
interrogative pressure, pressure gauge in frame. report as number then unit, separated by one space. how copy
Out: 500 psi
